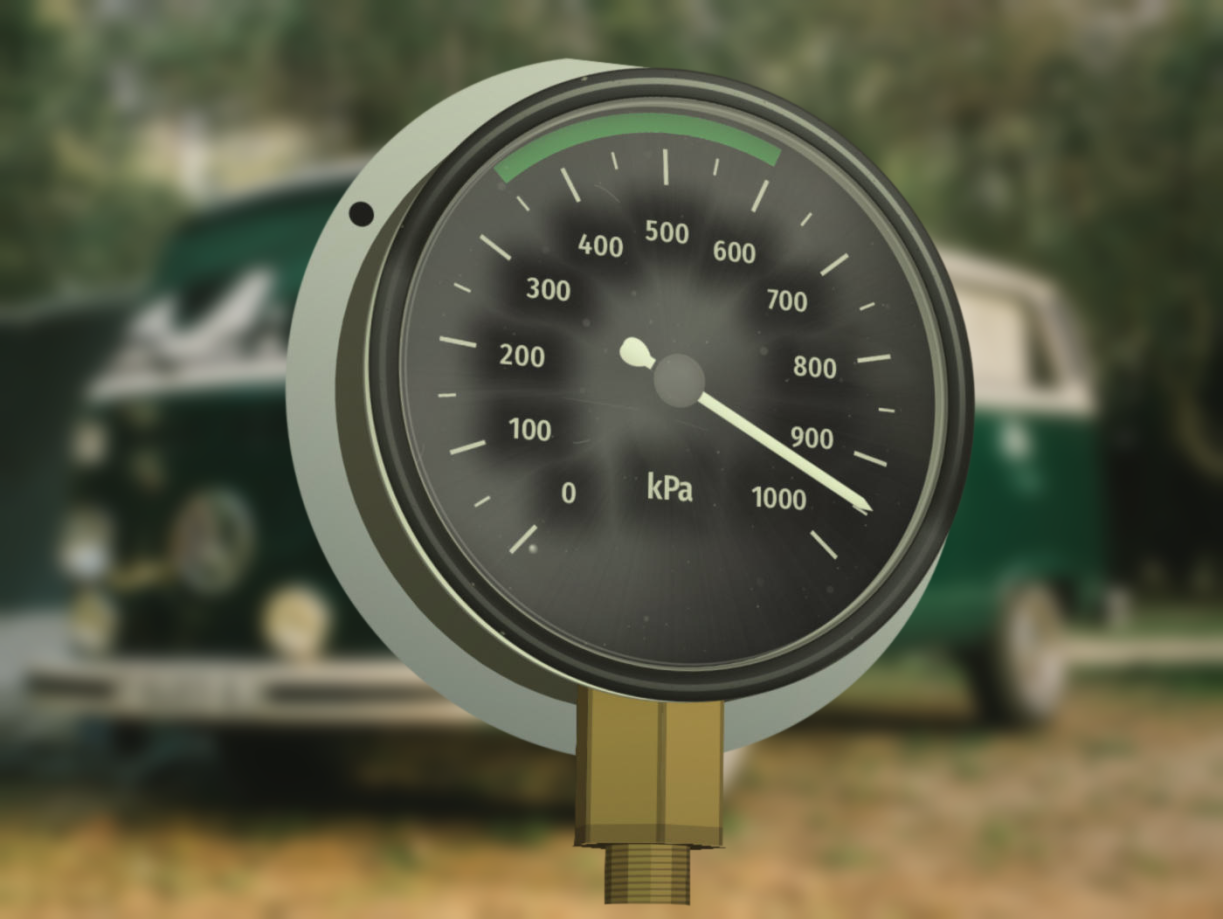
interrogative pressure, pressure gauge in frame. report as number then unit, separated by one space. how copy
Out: 950 kPa
